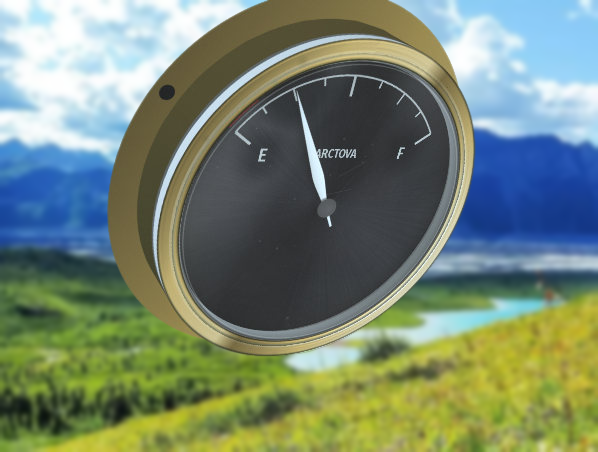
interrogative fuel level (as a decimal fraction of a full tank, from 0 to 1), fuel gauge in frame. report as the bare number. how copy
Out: 0.25
